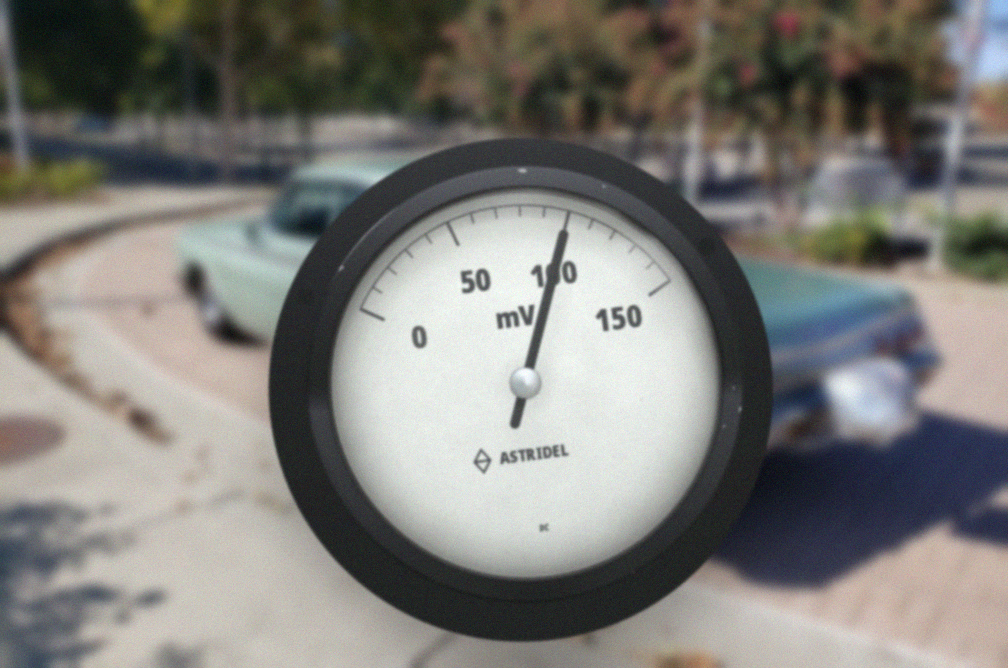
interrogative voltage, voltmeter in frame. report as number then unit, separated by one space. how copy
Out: 100 mV
